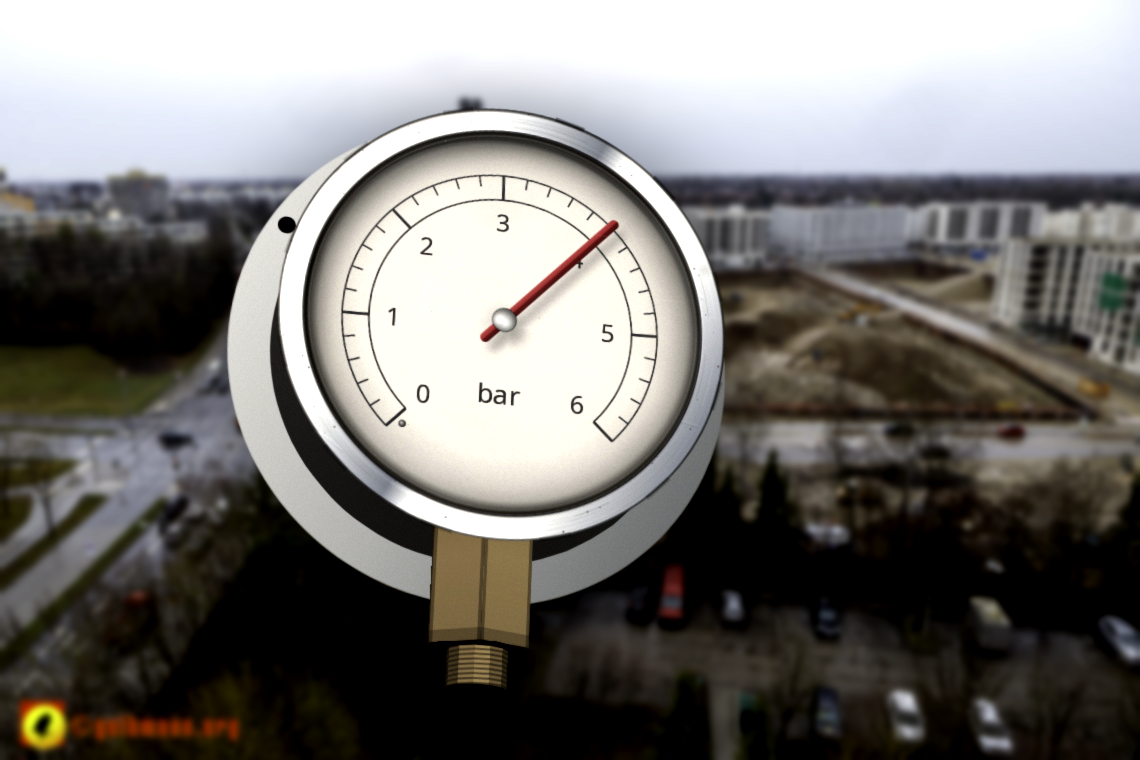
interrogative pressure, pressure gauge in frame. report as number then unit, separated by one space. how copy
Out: 4 bar
